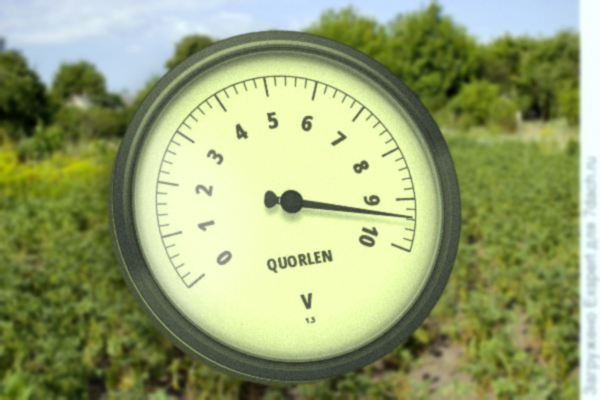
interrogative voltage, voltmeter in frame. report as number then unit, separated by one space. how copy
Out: 9.4 V
